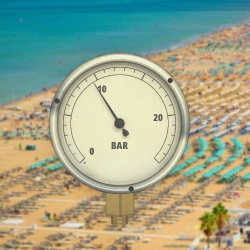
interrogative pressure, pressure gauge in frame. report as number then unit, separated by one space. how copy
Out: 9.5 bar
